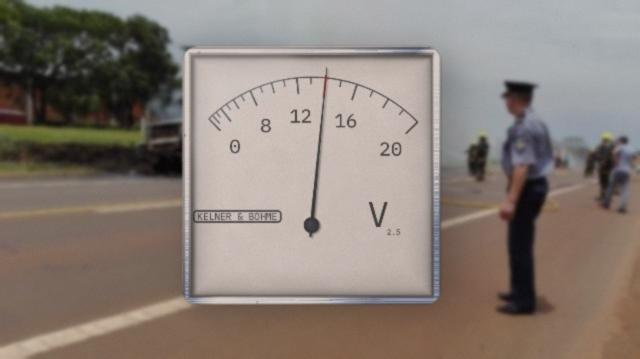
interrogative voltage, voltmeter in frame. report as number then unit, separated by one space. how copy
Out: 14 V
